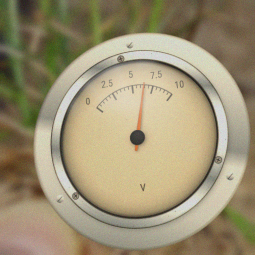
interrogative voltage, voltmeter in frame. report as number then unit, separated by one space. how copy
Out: 6.5 V
